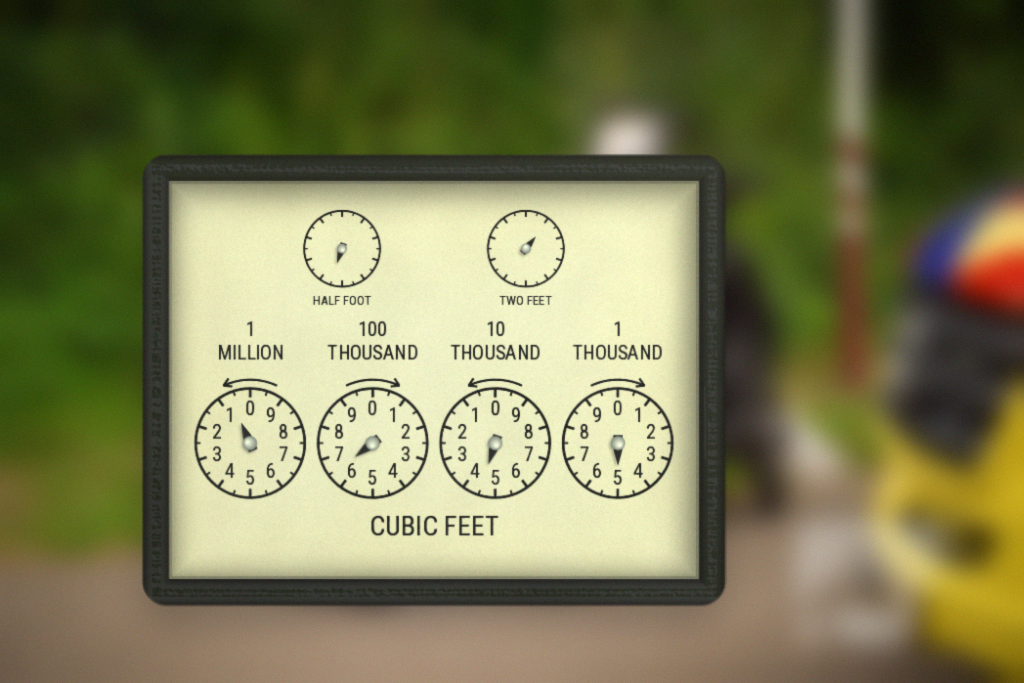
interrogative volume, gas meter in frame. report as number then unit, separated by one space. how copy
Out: 64500 ft³
